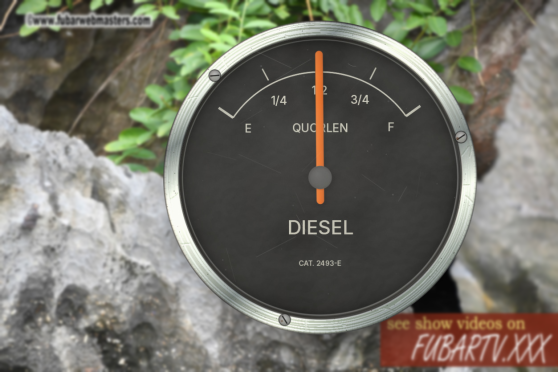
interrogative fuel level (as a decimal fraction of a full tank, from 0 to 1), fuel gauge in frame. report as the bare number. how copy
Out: 0.5
